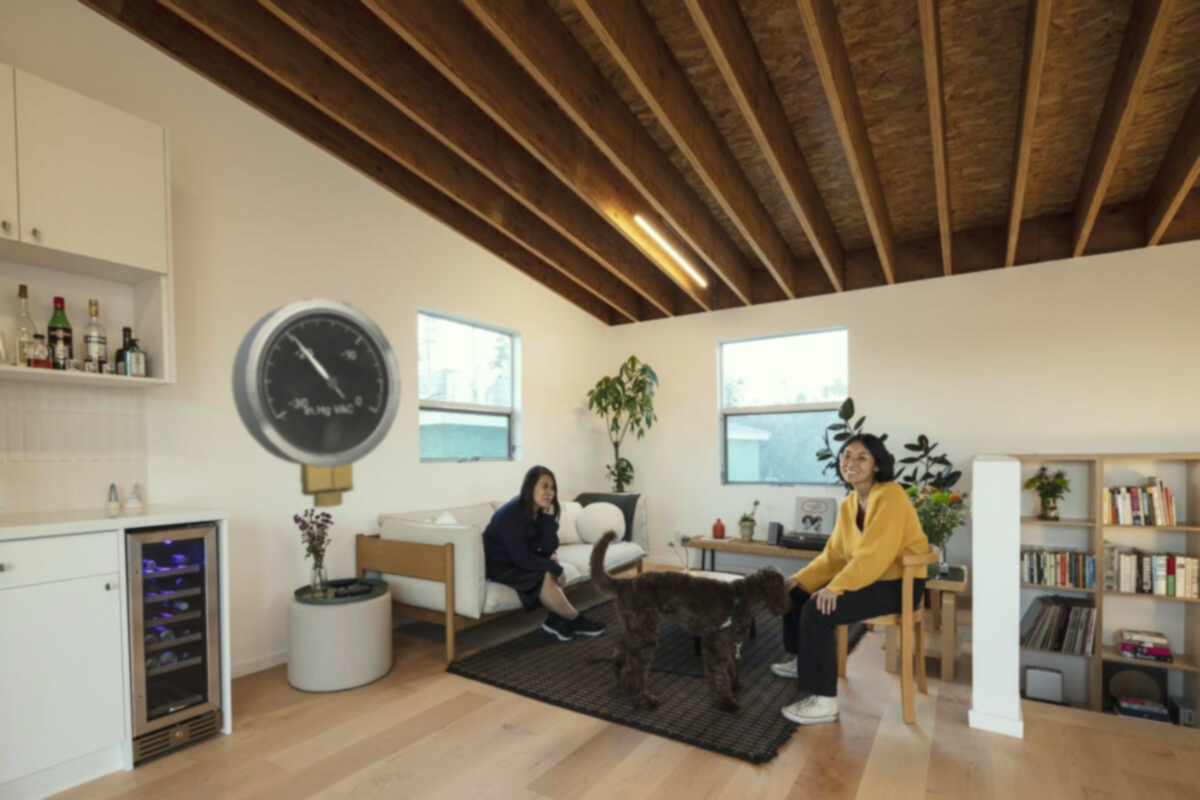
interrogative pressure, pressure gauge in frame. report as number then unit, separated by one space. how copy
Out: -20 inHg
